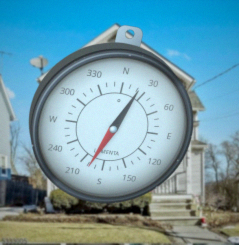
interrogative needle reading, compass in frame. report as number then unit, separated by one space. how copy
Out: 200 °
